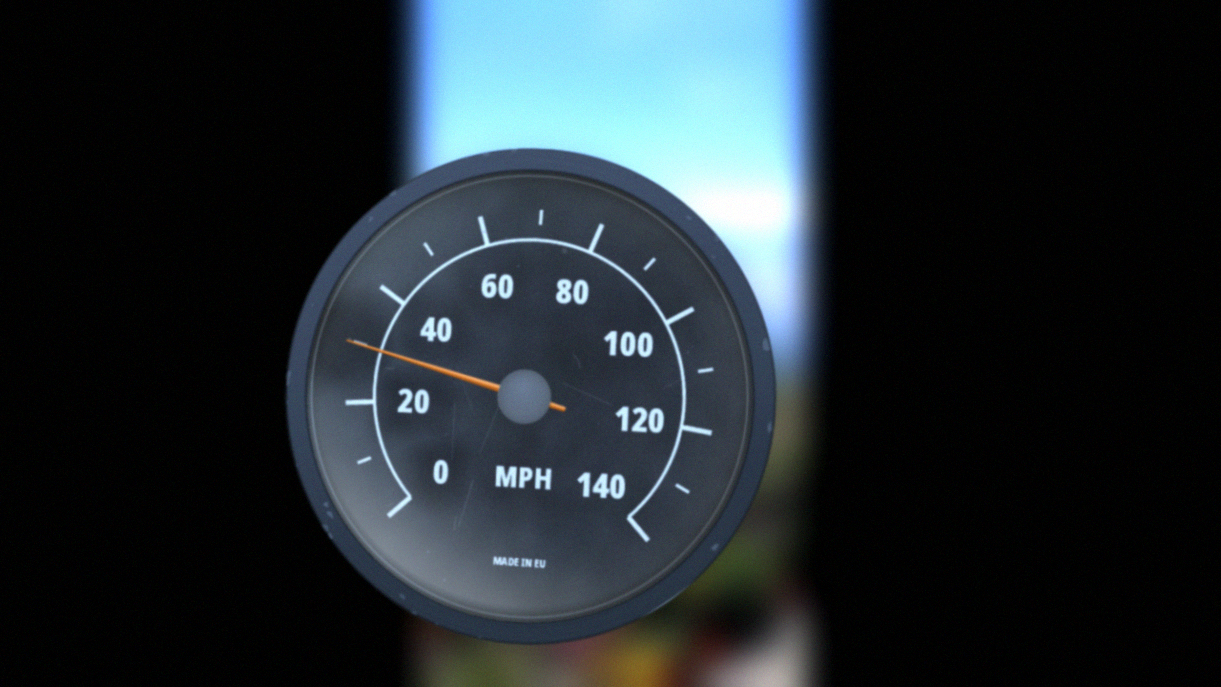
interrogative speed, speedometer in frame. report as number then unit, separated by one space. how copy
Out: 30 mph
